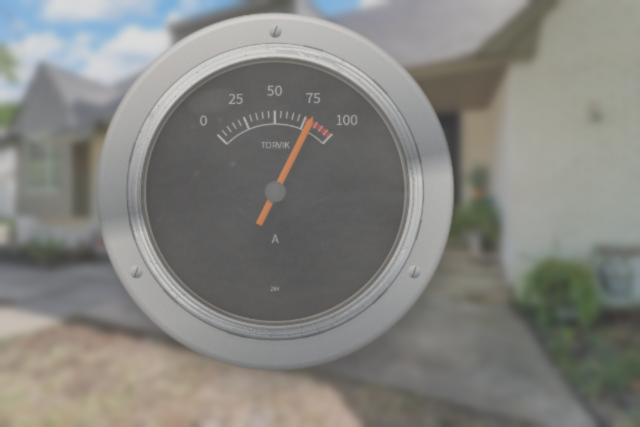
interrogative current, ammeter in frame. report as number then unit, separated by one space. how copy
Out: 80 A
